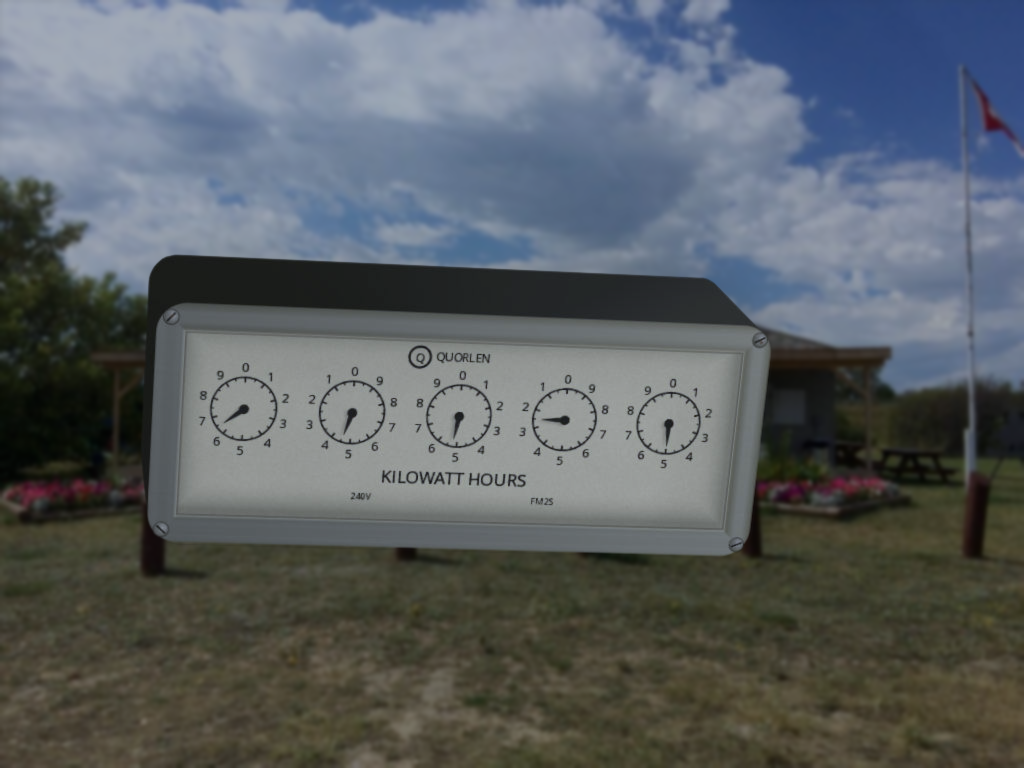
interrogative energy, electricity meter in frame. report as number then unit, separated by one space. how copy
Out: 64525 kWh
